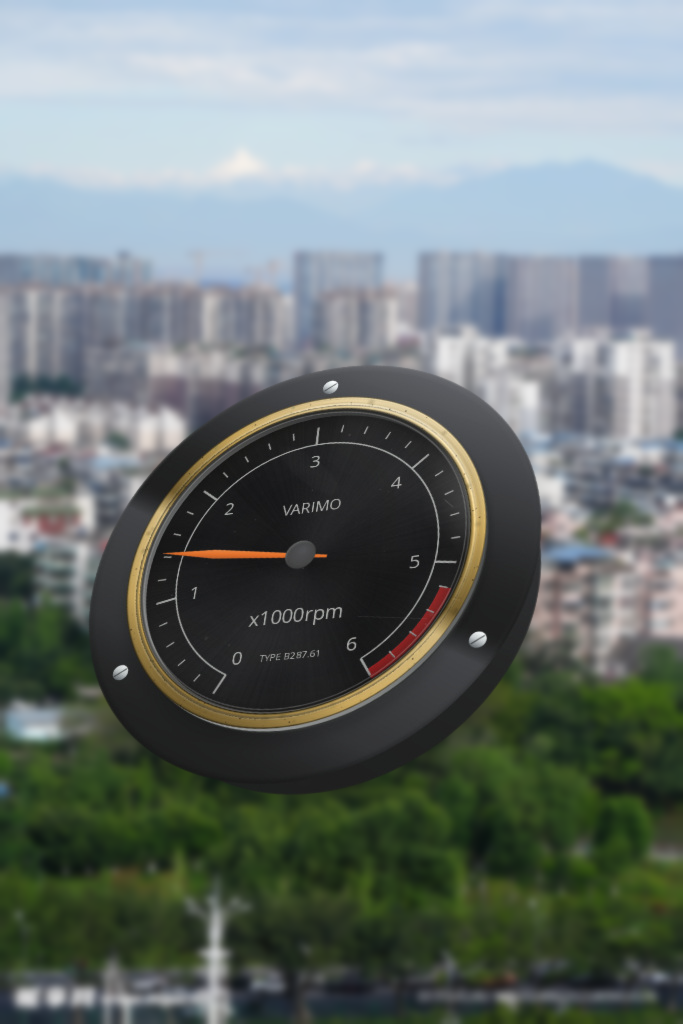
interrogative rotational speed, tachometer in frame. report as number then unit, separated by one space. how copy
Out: 1400 rpm
